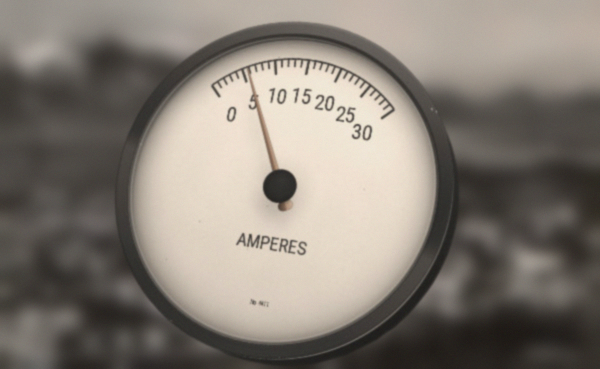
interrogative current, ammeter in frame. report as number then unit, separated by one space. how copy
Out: 6 A
